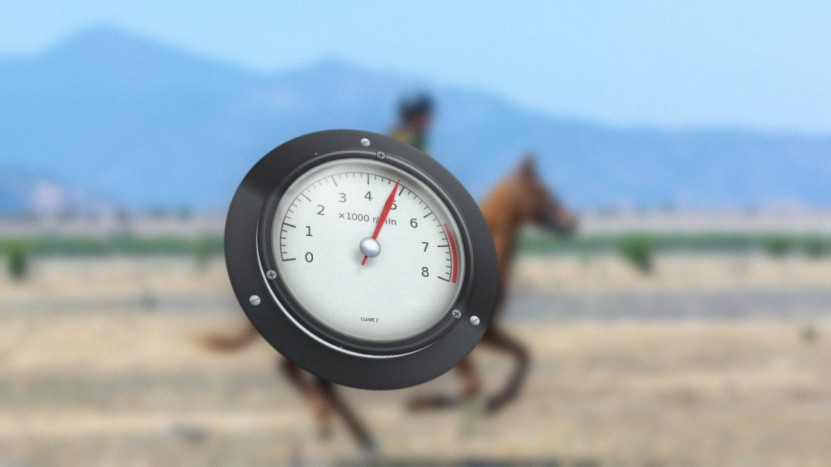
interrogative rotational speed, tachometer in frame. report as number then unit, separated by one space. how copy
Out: 4800 rpm
